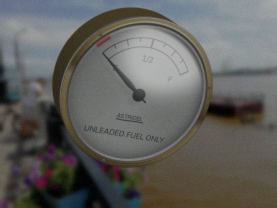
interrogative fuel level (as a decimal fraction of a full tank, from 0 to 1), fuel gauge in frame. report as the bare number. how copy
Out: 0
